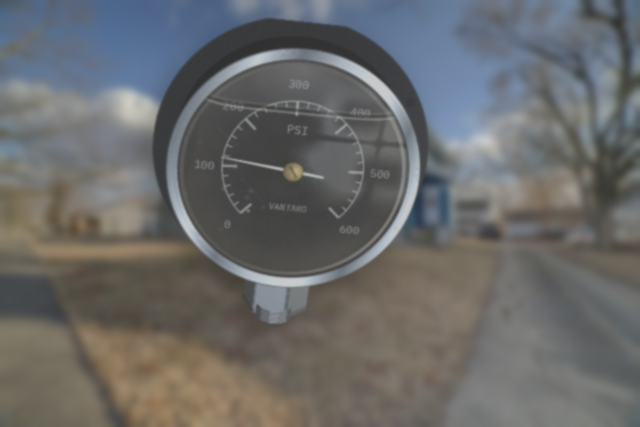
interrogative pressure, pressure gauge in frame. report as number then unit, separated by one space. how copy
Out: 120 psi
